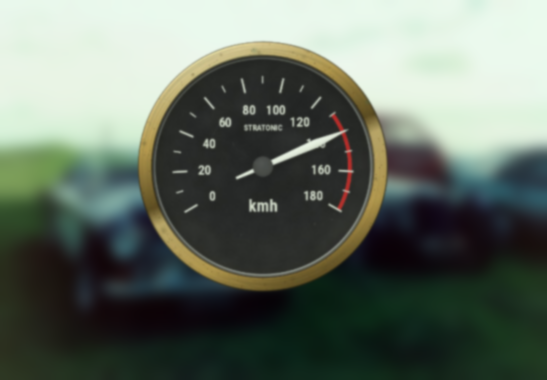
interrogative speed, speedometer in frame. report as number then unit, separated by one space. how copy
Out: 140 km/h
